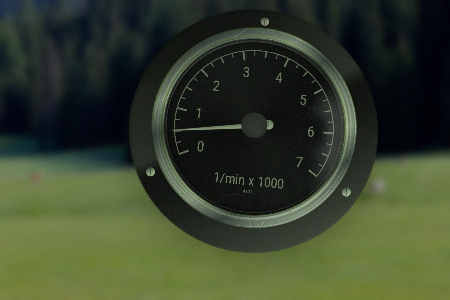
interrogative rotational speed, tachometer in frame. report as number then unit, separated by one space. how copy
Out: 500 rpm
